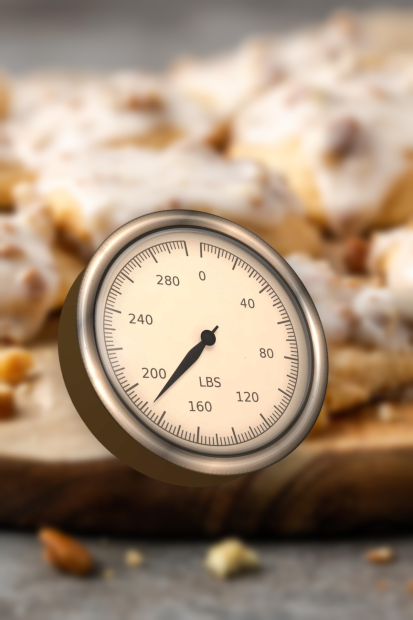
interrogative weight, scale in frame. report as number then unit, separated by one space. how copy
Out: 188 lb
